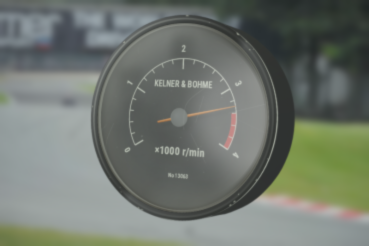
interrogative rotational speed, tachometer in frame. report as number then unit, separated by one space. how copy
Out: 3300 rpm
